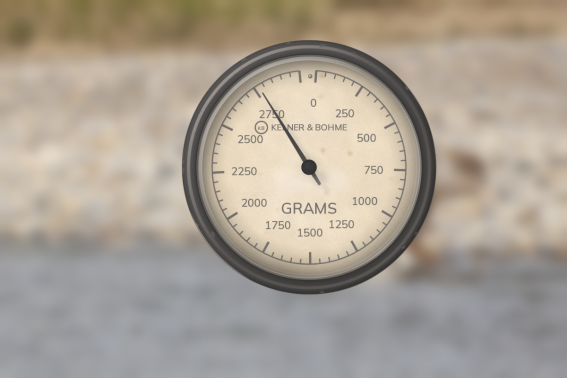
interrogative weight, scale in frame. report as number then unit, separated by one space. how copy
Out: 2775 g
